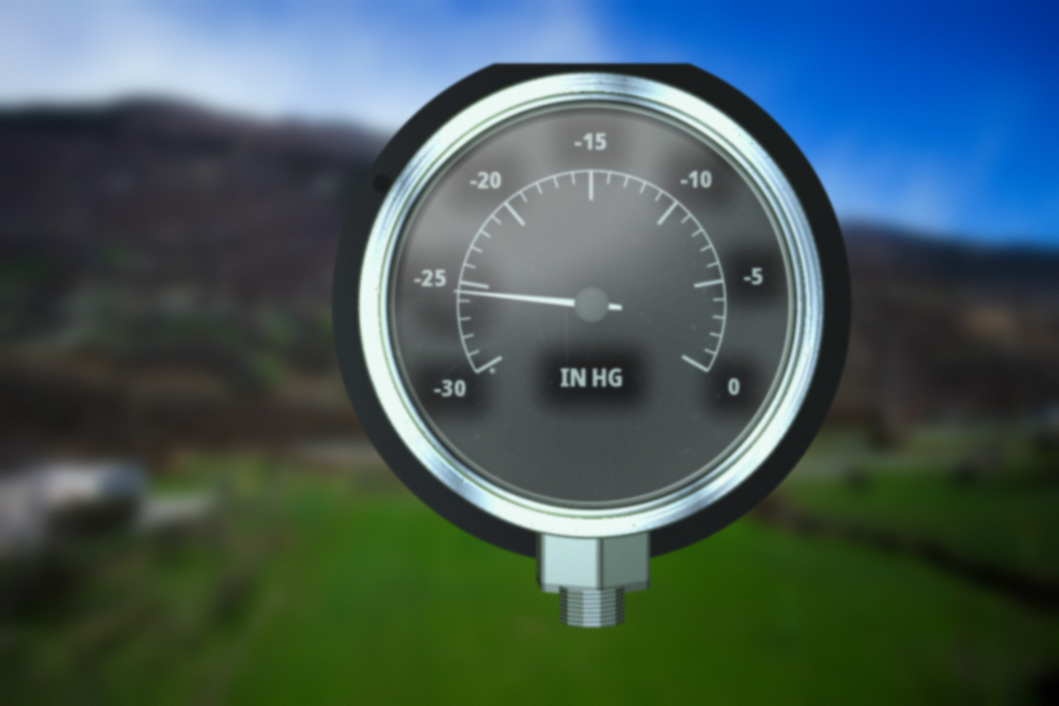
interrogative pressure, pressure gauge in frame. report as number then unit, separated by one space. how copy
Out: -25.5 inHg
